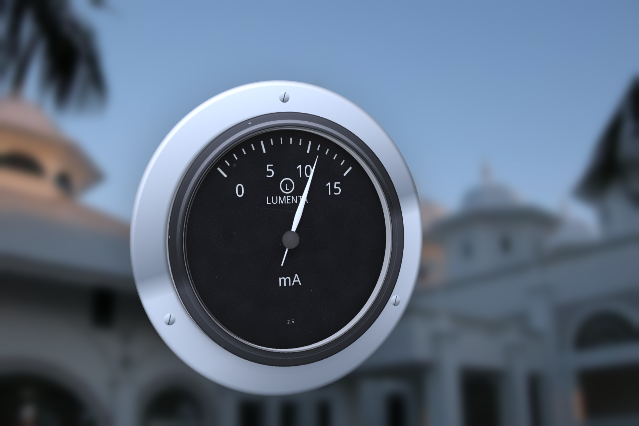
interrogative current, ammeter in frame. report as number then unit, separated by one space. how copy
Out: 11 mA
